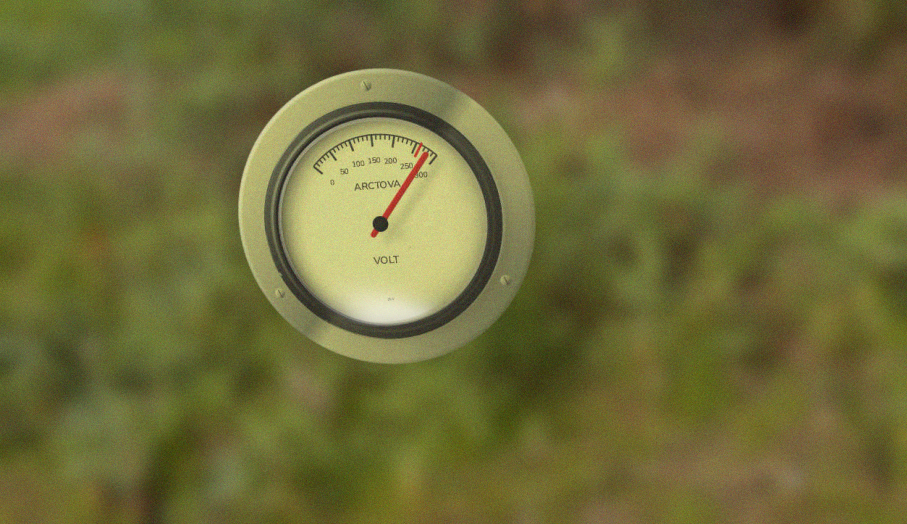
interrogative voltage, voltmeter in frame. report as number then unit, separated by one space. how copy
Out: 280 V
